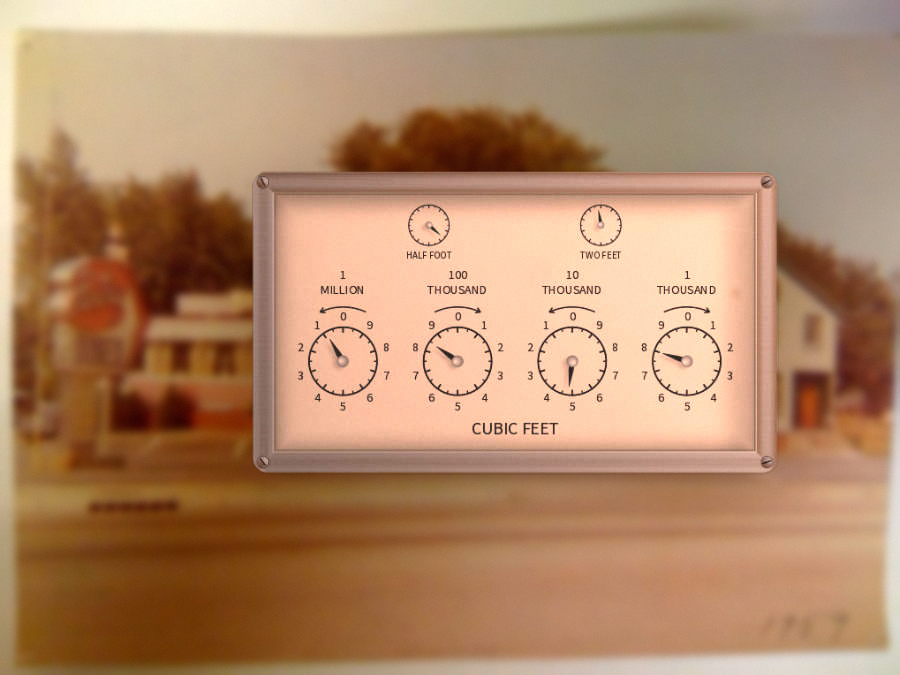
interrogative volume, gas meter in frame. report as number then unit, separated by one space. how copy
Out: 84800 ft³
